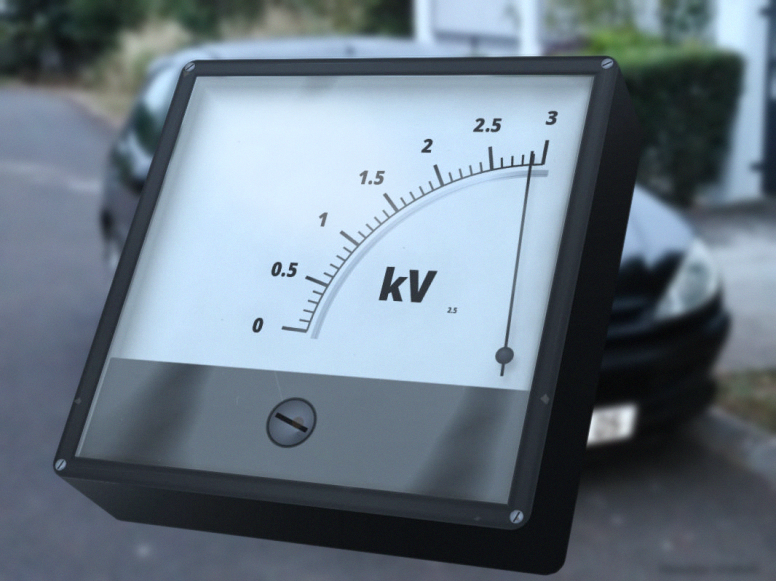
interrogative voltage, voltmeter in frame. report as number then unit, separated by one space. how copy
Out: 2.9 kV
